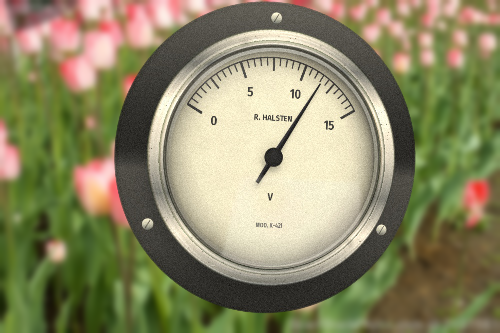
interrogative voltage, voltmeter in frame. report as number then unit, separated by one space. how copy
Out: 11.5 V
